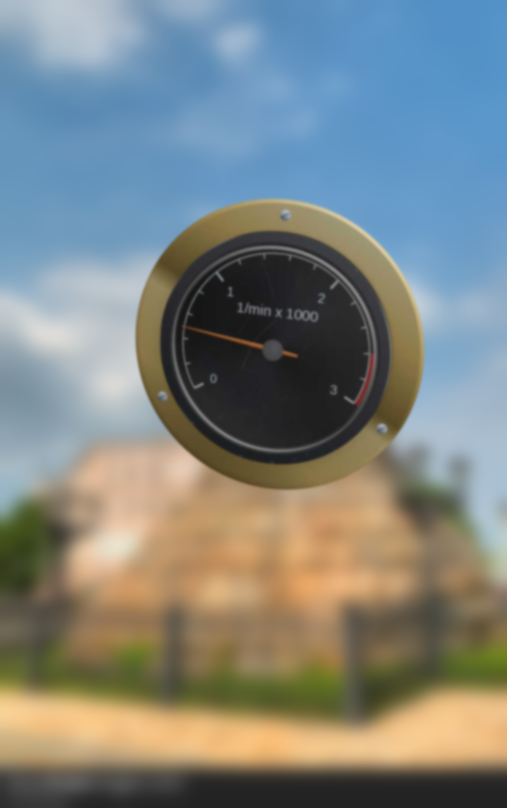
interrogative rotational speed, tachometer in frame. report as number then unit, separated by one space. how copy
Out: 500 rpm
